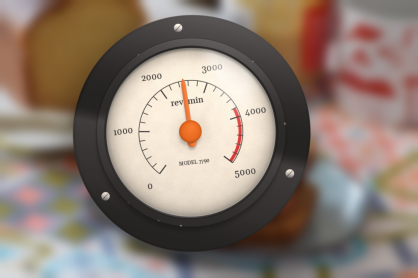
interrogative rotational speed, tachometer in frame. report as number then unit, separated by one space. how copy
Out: 2500 rpm
